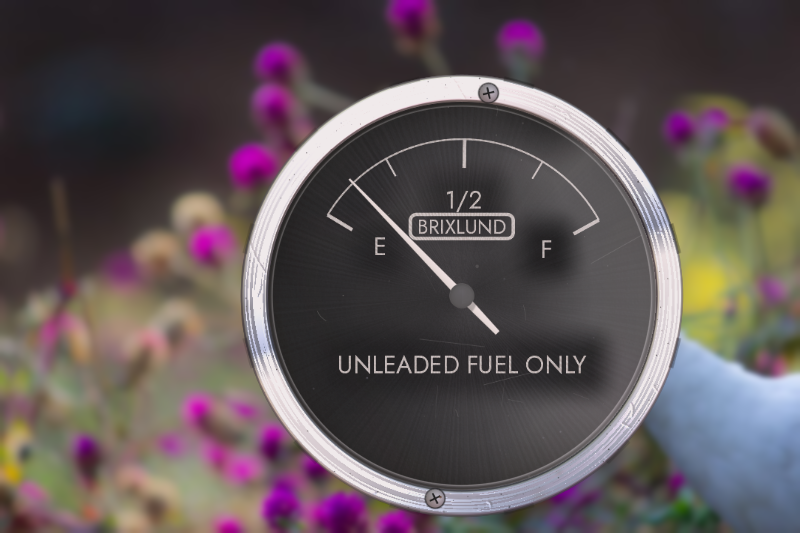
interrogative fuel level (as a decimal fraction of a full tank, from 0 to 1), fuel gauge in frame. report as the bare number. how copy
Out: 0.125
